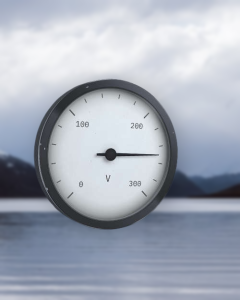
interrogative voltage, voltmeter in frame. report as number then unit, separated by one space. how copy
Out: 250 V
